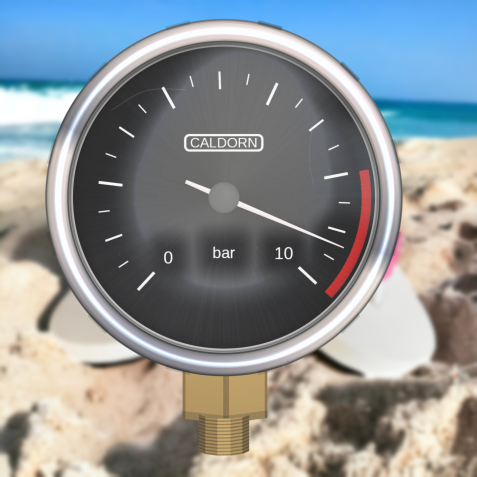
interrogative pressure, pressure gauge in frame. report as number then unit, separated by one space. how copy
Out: 9.25 bar
